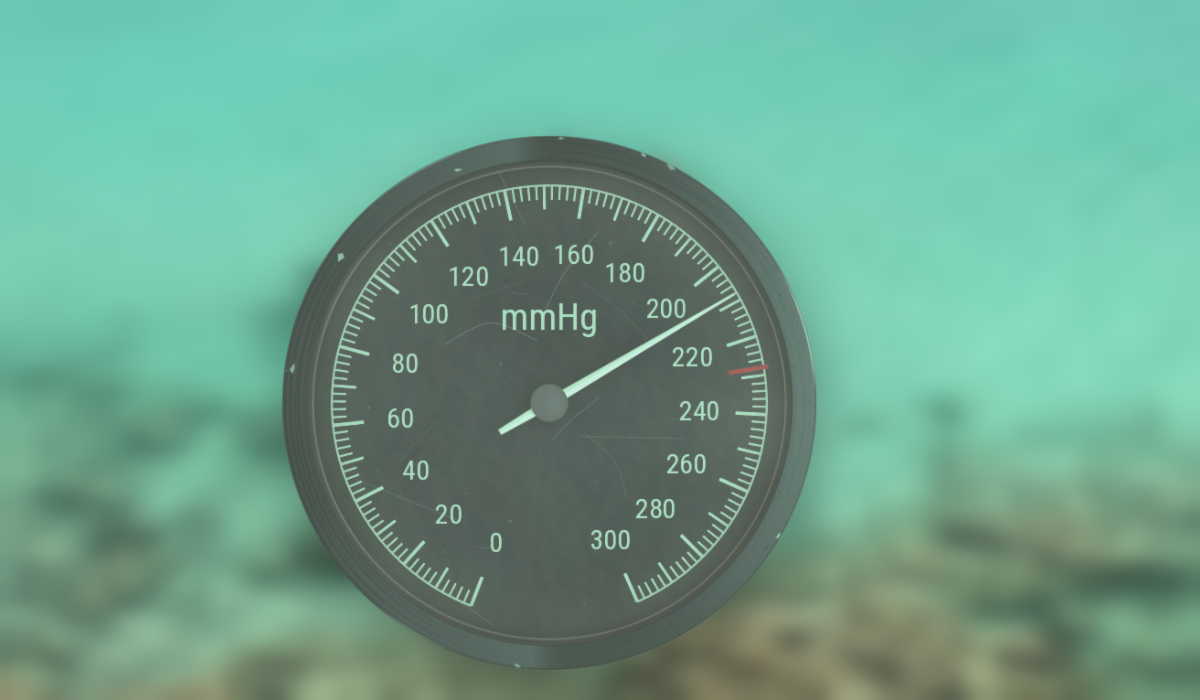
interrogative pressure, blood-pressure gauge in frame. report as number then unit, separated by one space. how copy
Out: 208 mmHg
